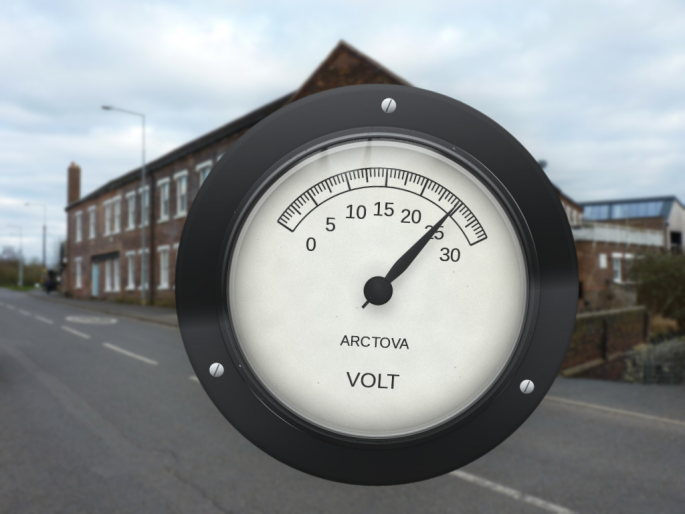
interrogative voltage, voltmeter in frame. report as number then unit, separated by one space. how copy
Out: 24.5 V
